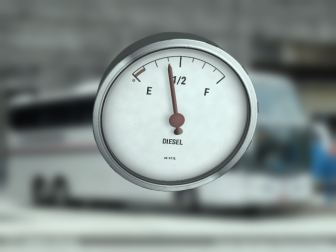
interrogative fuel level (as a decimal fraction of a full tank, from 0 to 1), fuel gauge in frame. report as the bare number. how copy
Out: 0.375
